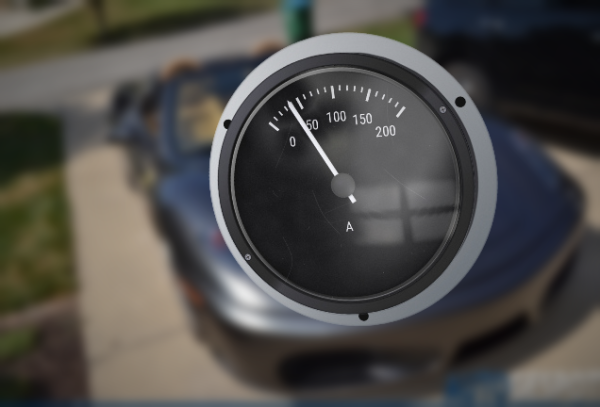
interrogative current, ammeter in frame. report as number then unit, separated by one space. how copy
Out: 40 A
